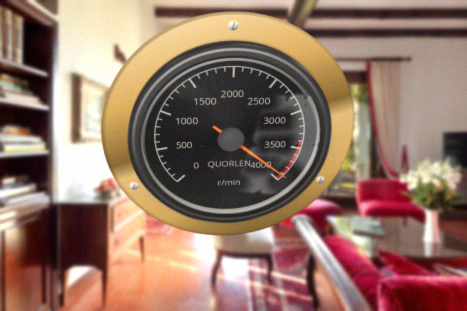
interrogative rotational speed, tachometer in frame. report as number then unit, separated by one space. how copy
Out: 3900 rpm
